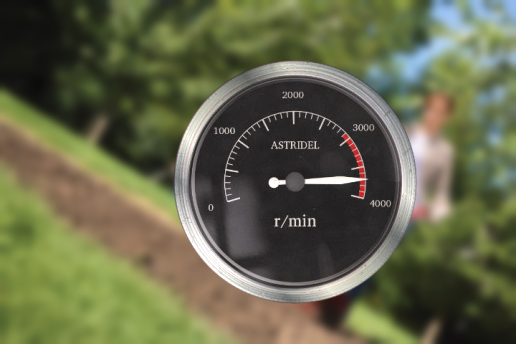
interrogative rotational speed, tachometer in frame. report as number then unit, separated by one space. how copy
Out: 3700 rpm
